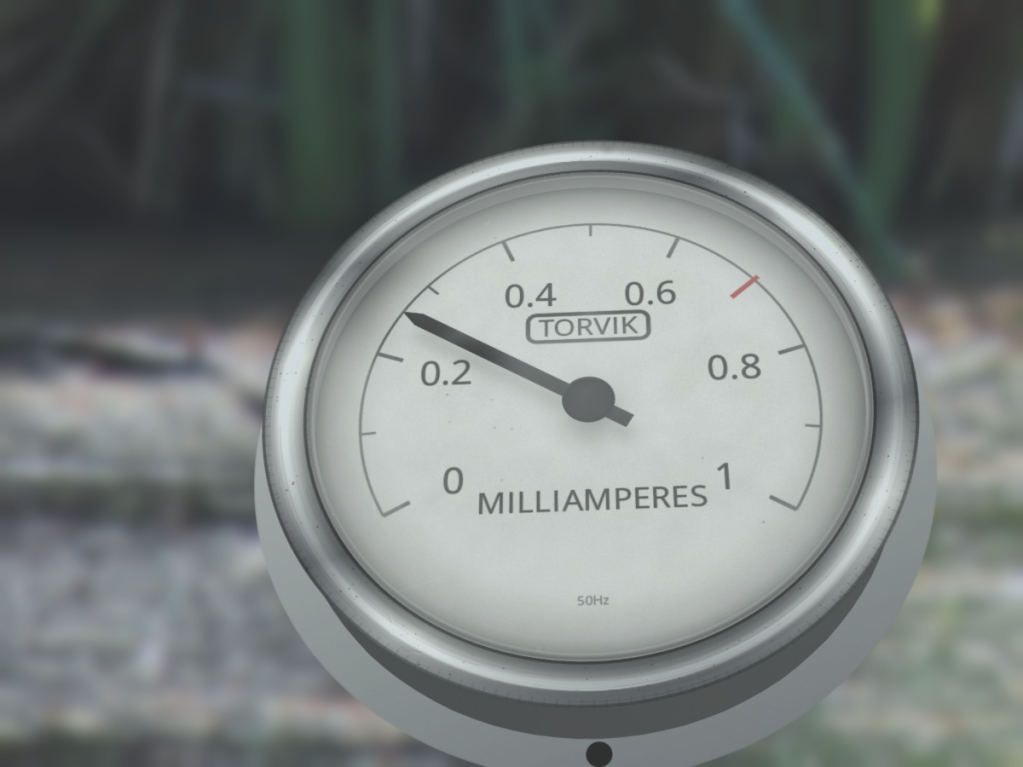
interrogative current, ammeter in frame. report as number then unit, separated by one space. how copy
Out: 0.25 mA
